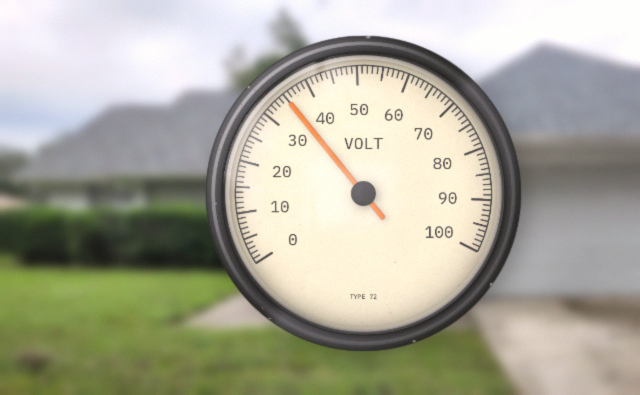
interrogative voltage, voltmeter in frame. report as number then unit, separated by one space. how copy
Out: 35 V
